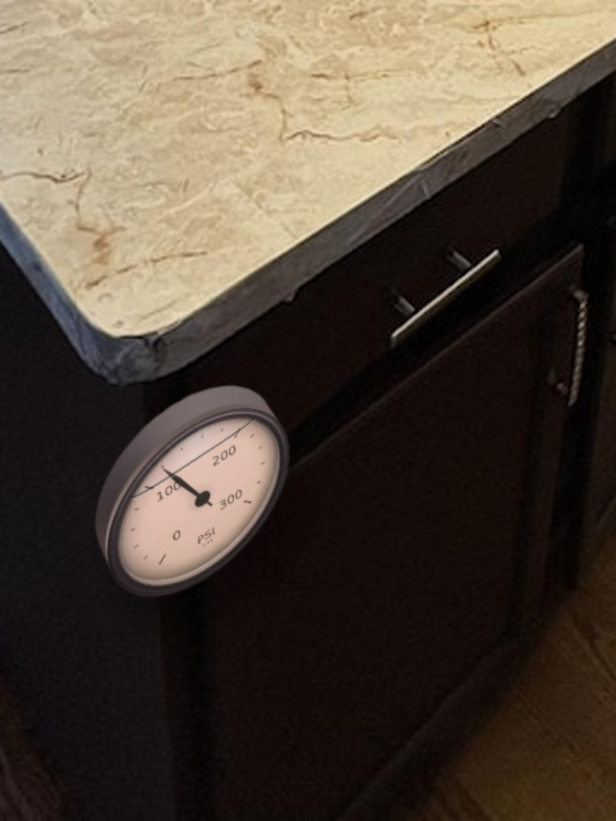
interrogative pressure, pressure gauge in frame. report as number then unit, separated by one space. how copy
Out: 120 psi
